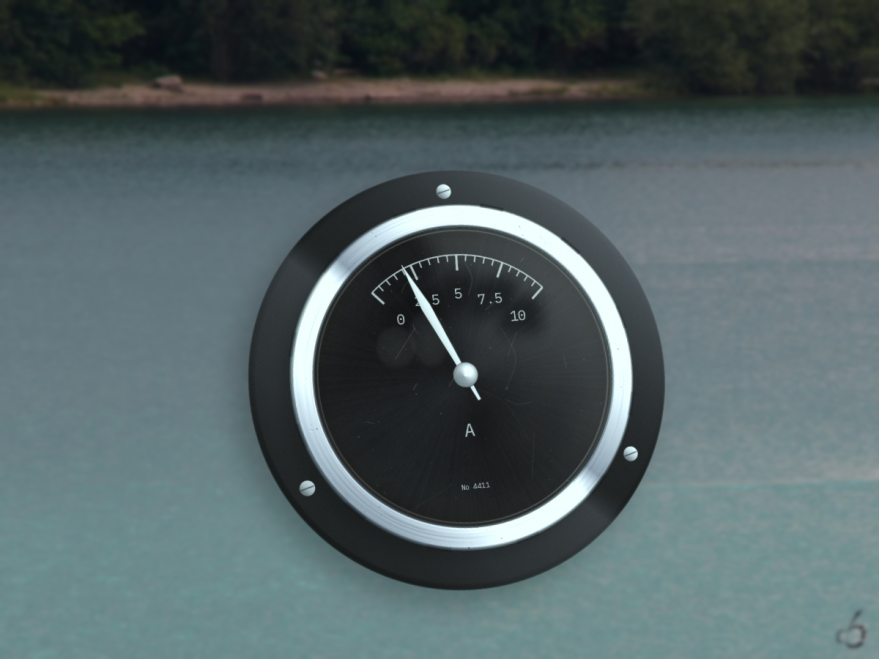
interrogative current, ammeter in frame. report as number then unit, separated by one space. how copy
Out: 2 A
